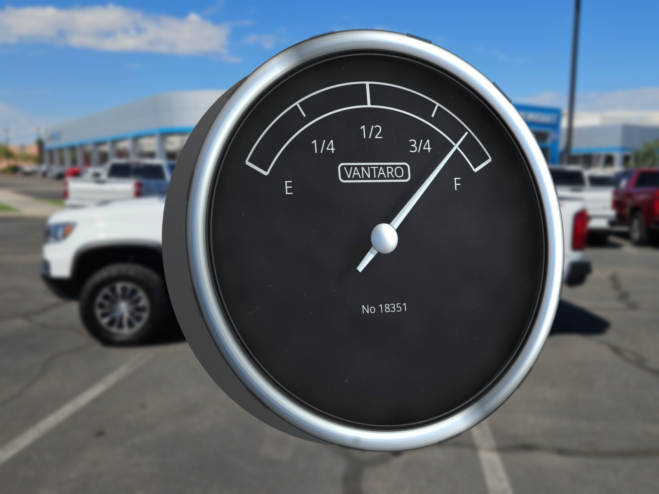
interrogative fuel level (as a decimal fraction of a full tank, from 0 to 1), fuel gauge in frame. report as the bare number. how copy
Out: 0.875
